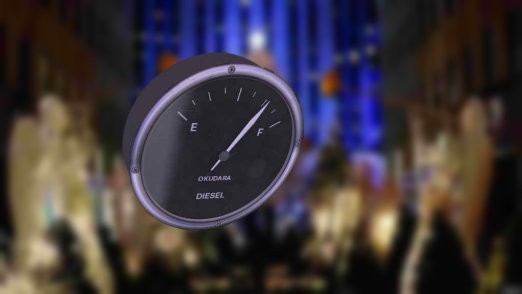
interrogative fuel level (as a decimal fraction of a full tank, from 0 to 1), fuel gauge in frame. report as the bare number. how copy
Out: 0.75
